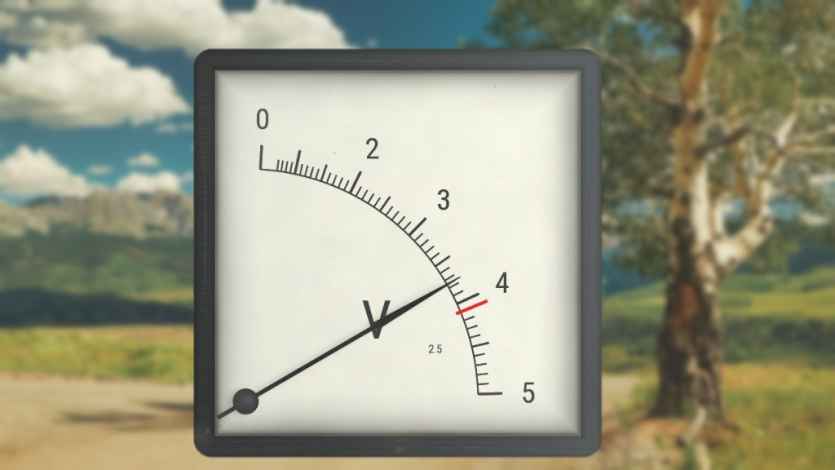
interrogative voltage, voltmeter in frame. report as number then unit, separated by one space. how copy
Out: 3.75 V
